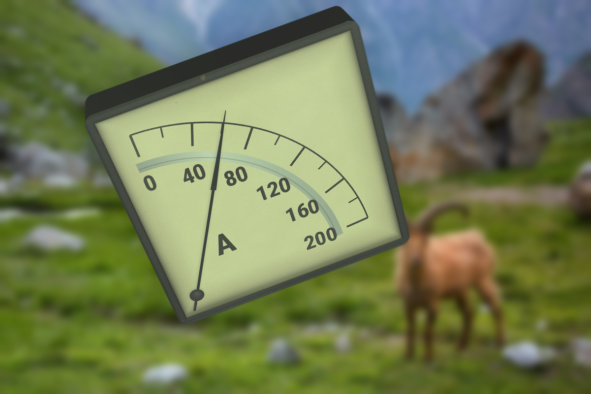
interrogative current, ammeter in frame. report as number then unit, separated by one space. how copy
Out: 60 A
